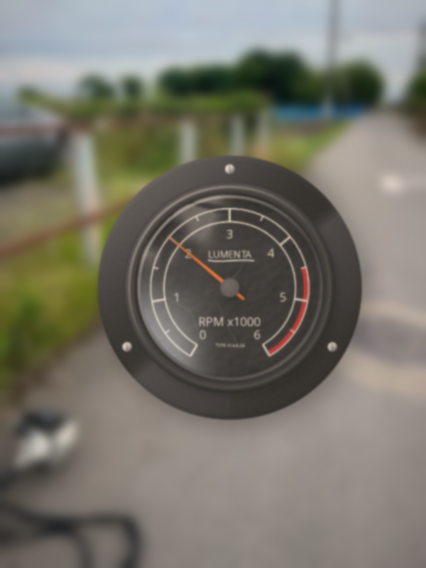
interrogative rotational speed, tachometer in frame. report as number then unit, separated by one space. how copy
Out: 2000 rpm
